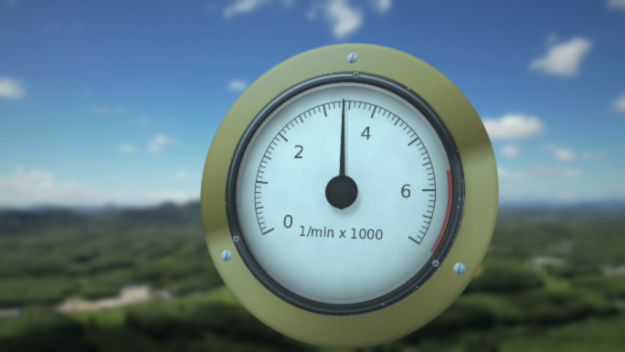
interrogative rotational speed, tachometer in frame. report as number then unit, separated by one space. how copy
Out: 3400 rpm
